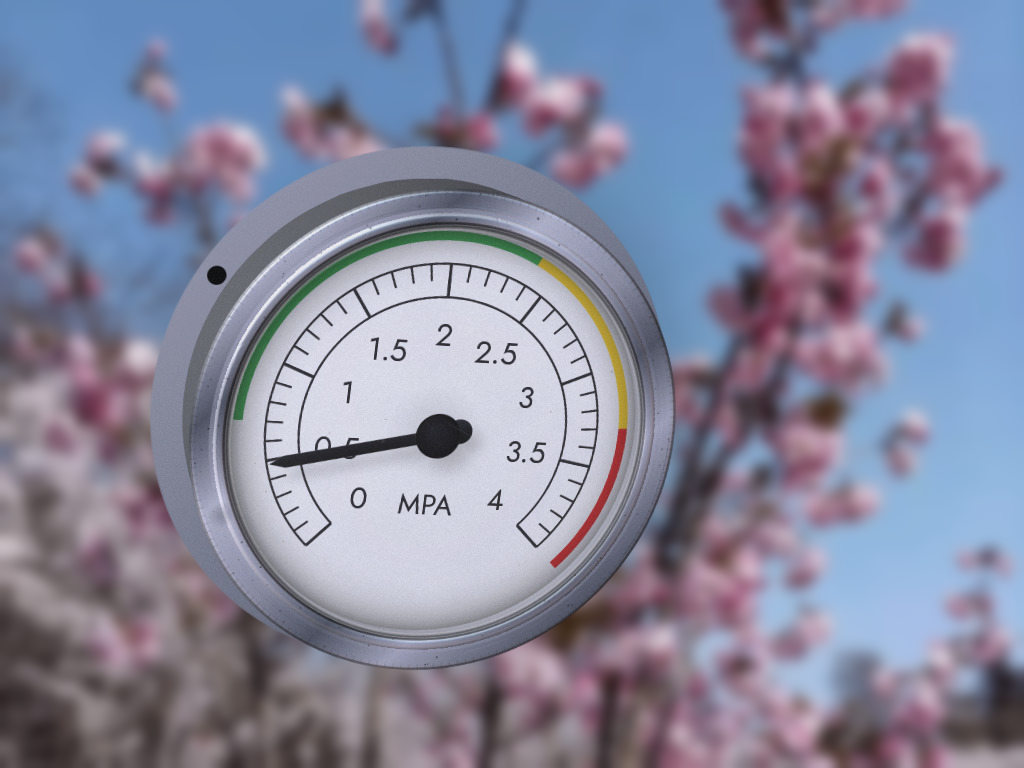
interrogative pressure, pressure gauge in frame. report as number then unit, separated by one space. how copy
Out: 0.5 MPa
